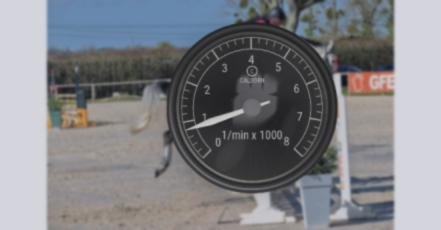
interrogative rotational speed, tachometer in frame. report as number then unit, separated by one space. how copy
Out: 800 rpm
